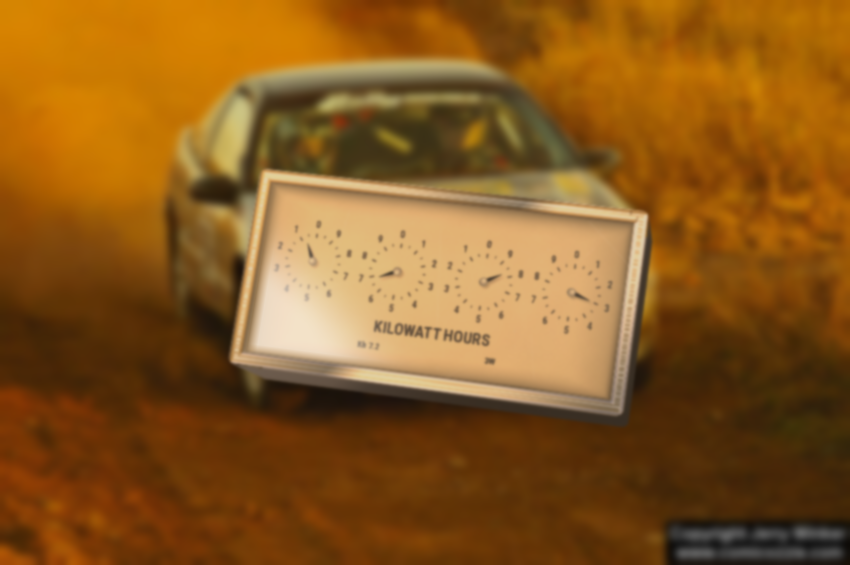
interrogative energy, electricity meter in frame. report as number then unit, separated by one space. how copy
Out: 683 kWh
